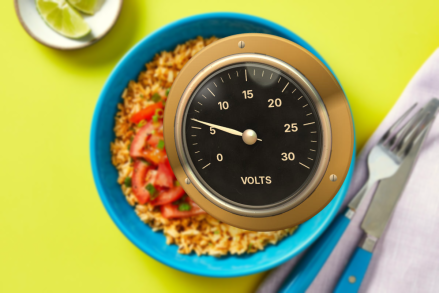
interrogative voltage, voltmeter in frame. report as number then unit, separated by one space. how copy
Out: 6 V
